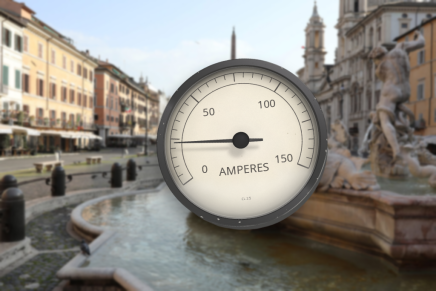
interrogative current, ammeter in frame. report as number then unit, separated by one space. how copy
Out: 22.5 A
